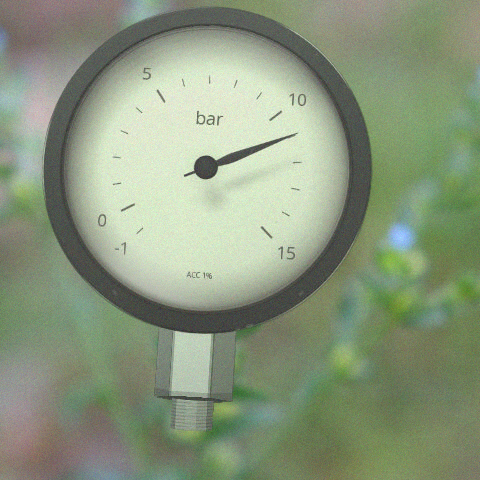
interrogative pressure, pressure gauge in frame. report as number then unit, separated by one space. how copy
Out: 11 bar
